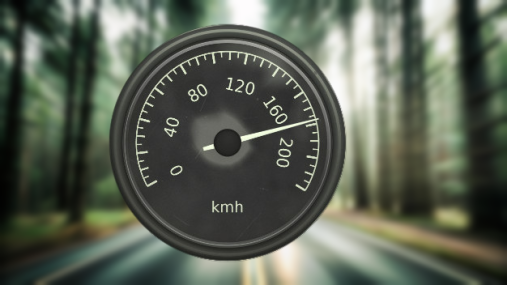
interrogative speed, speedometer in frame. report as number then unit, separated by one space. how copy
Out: 177.5 km/h
